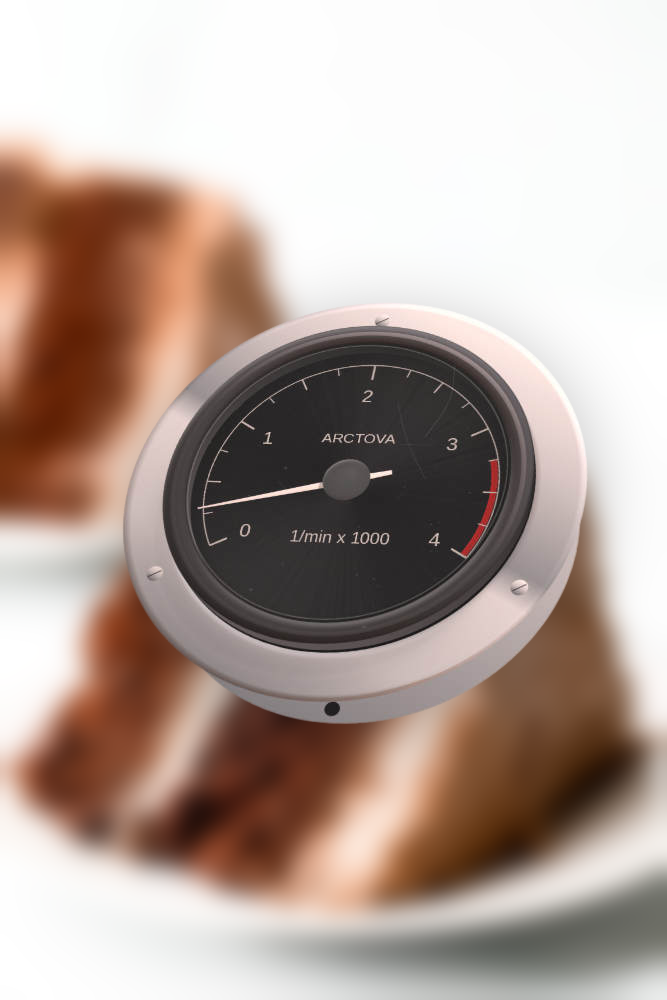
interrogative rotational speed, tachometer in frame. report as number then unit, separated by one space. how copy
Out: 250 rpm
